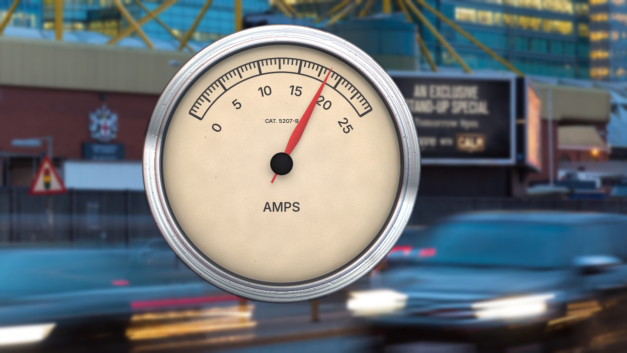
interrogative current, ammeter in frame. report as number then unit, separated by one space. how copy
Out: 18.5 A
